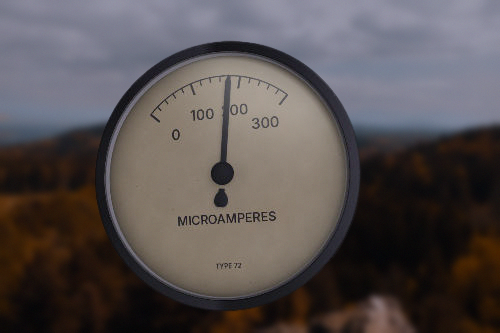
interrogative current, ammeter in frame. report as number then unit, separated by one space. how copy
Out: 180 µA
